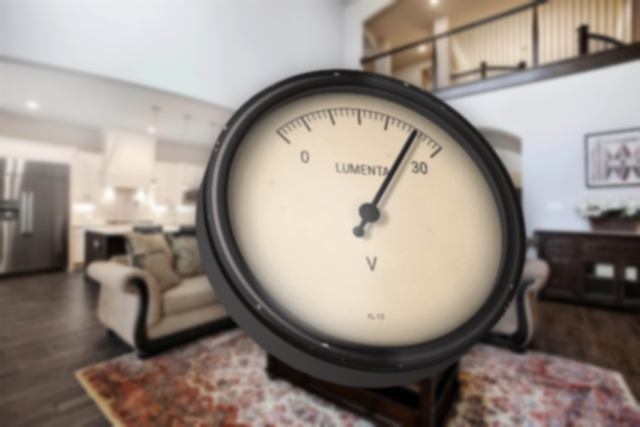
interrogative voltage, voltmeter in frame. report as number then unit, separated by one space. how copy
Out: 25 V
